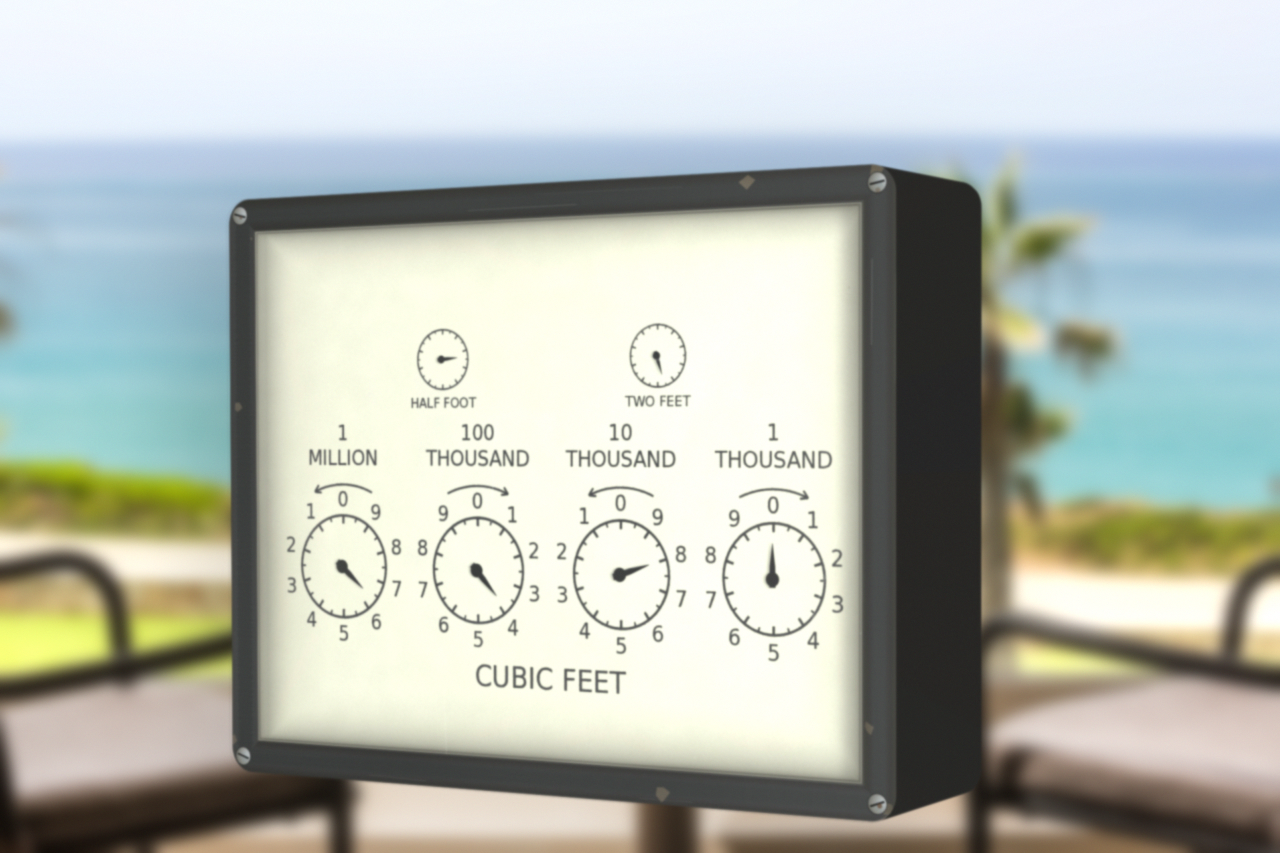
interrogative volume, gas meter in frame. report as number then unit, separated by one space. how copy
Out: 638000 ft³
